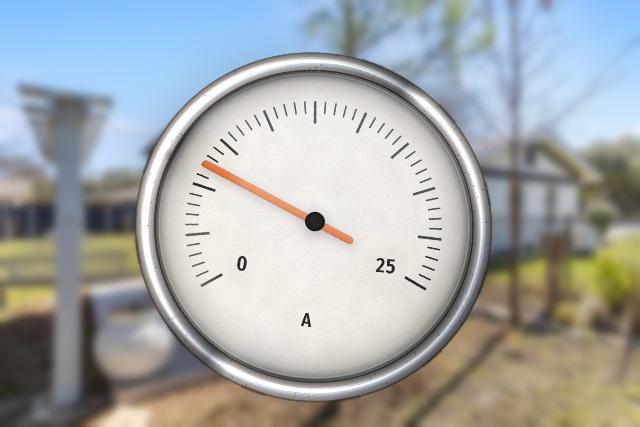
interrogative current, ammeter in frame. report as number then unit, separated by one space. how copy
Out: 6 A
